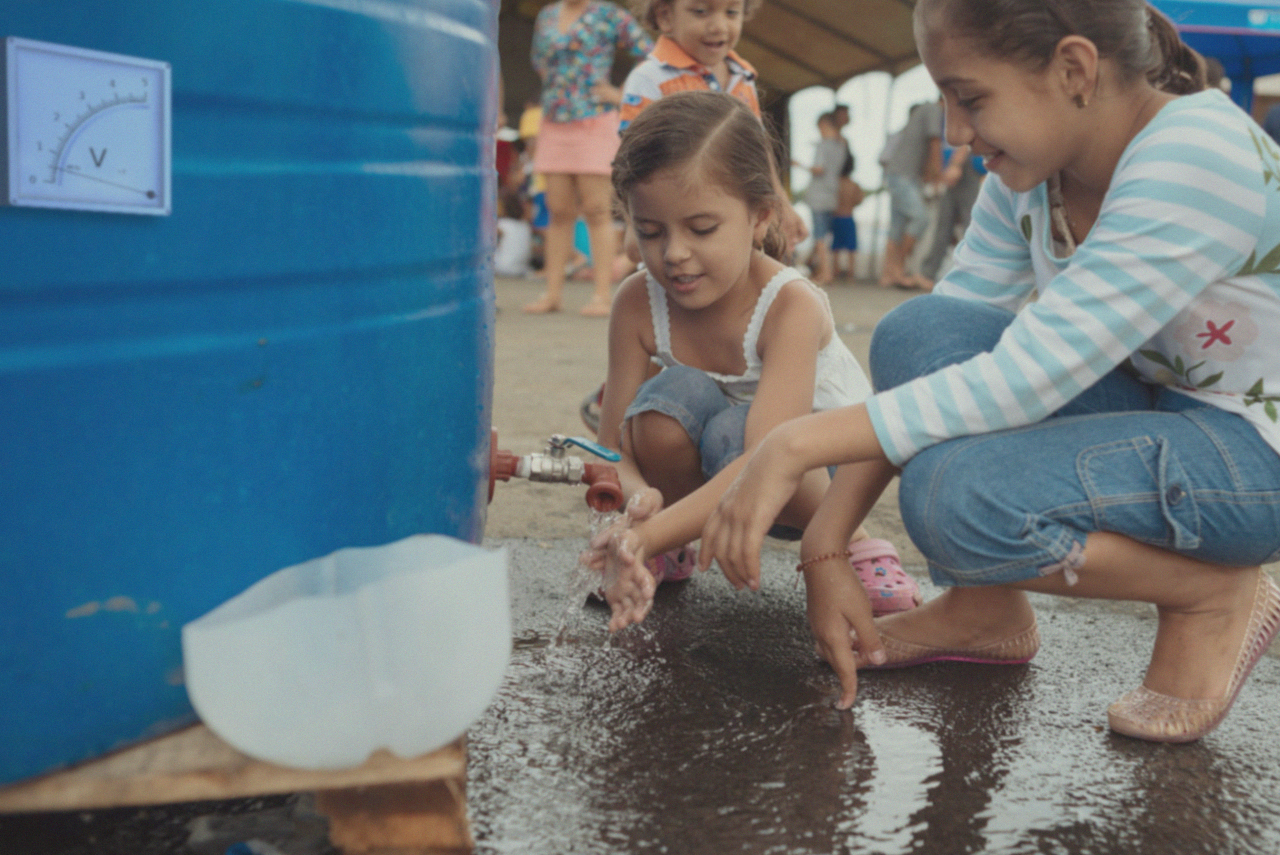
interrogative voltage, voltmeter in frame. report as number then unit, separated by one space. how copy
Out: 0.5 V
